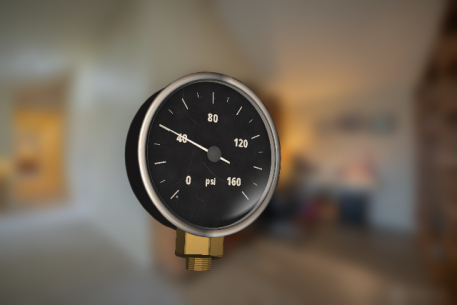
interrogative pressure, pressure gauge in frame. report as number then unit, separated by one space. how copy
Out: 40 psi
